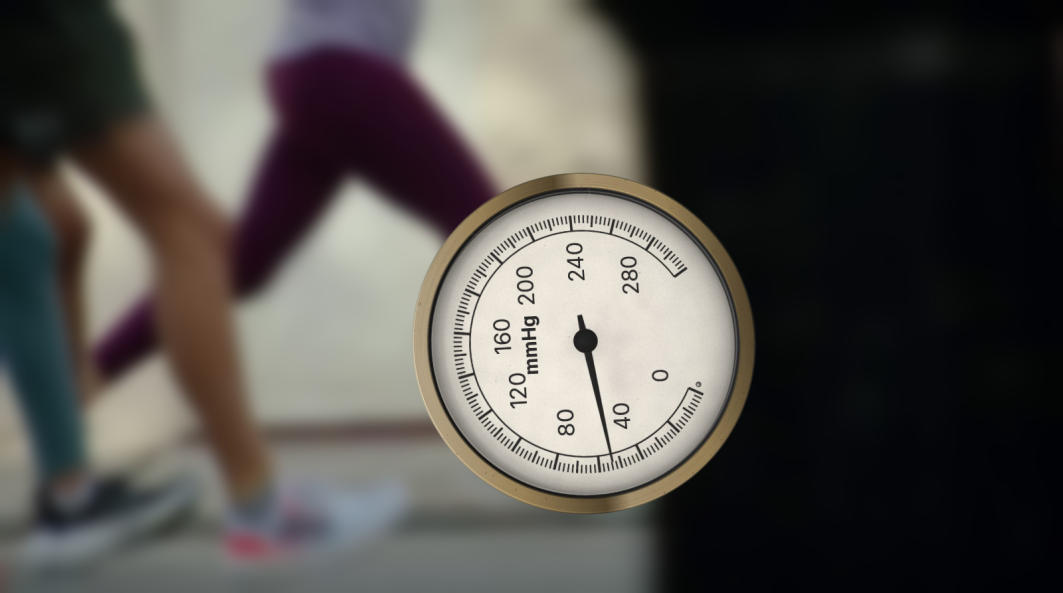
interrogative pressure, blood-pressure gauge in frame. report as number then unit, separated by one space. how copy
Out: 54 mmHg
